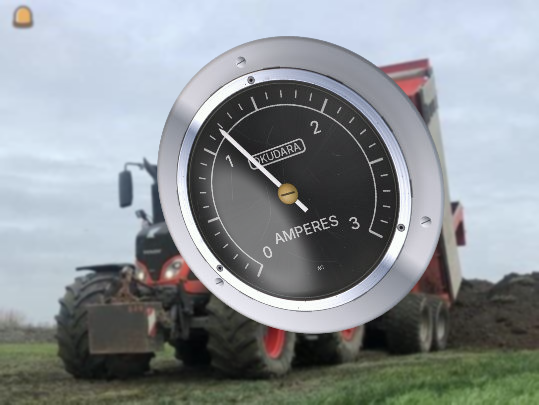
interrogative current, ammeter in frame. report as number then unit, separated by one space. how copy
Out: 1.2 A
